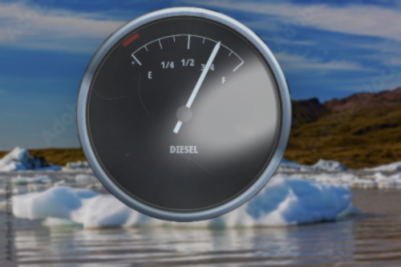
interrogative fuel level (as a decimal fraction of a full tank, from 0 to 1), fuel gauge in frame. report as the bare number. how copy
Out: 0.75
